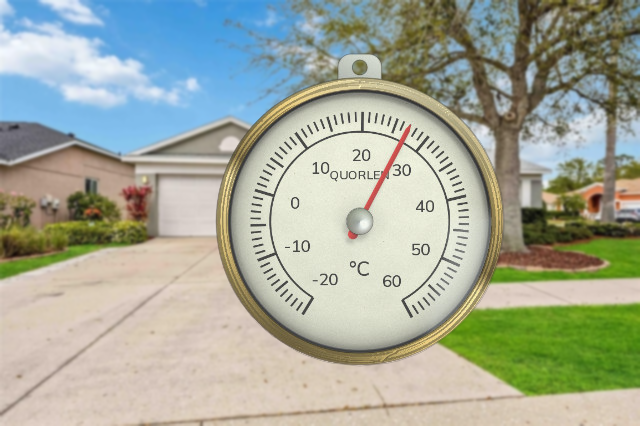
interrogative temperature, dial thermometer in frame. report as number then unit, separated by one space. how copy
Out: 27 °C
